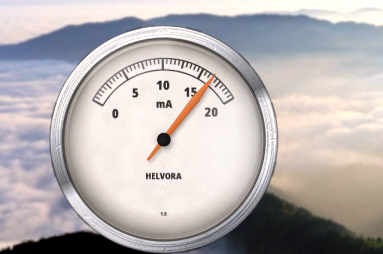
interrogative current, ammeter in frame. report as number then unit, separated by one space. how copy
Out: 16.5 mA
